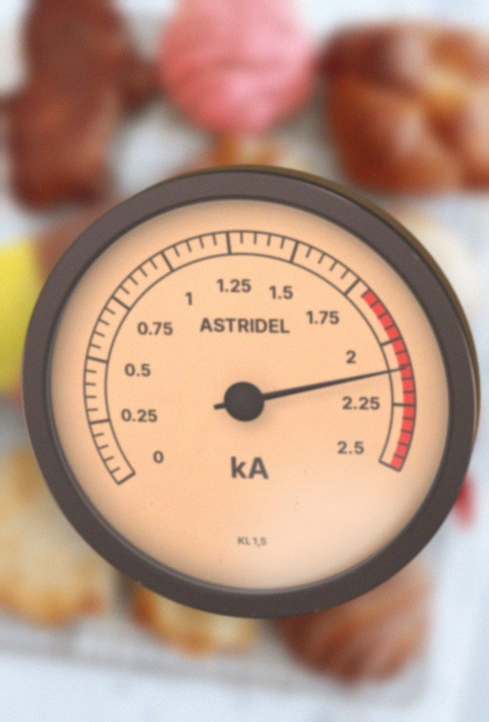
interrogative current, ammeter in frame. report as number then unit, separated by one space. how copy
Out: 2.1 kA
